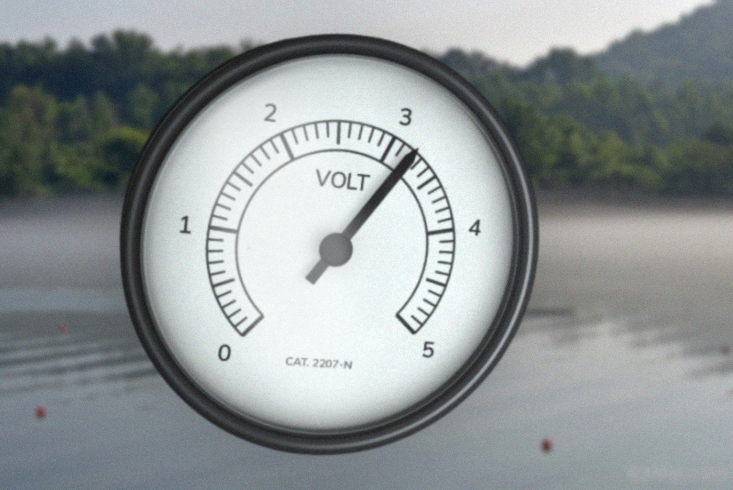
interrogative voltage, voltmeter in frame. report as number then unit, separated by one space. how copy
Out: 3.2 V
